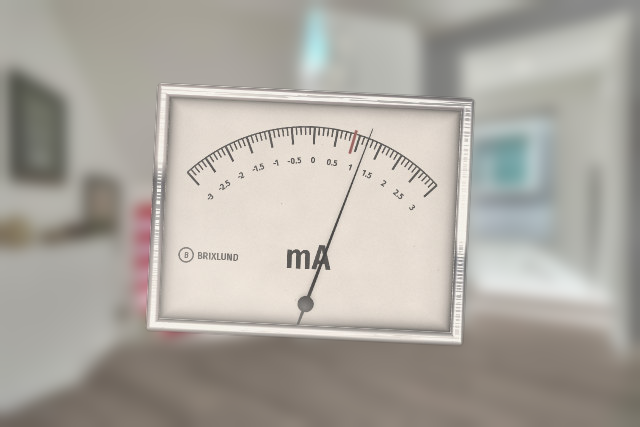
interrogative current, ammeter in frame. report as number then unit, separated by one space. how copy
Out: 1.2 mA
